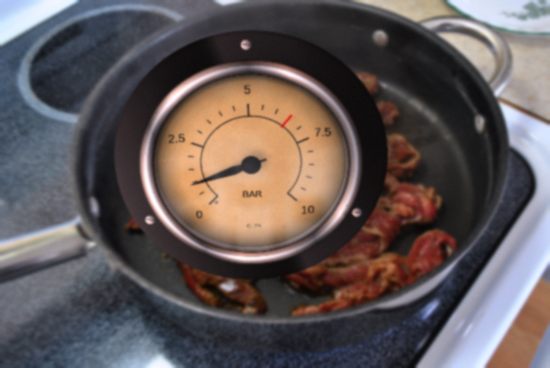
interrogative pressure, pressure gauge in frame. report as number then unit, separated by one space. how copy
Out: 1 bar
